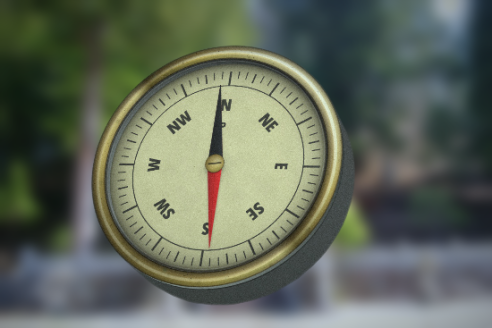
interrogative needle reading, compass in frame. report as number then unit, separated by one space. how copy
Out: 175 °
